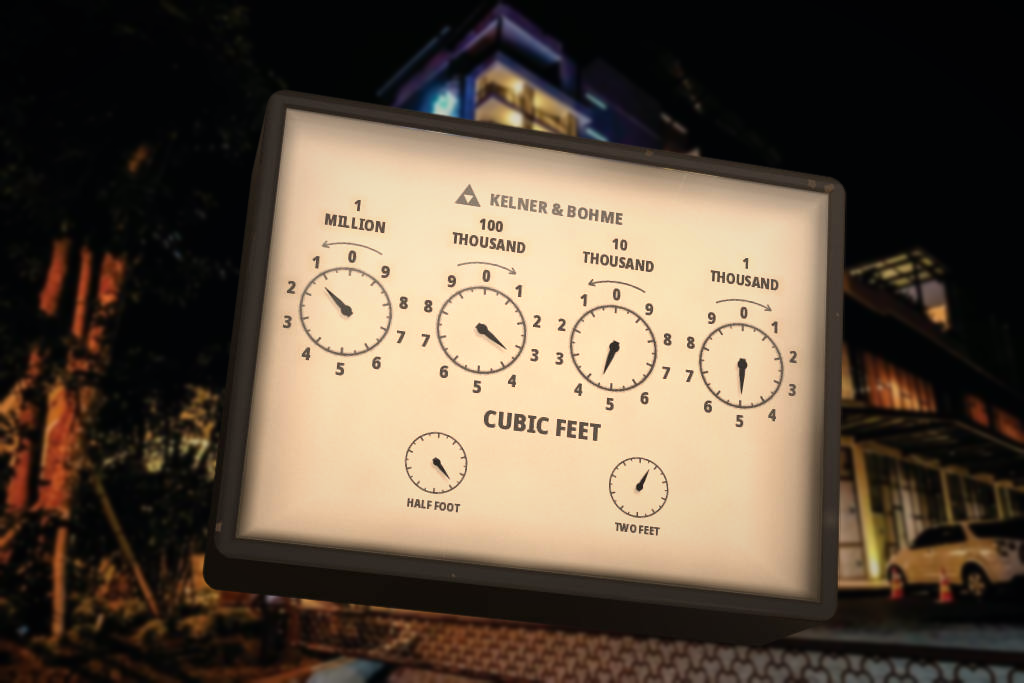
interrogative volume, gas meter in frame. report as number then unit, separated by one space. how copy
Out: 134500 ft³
